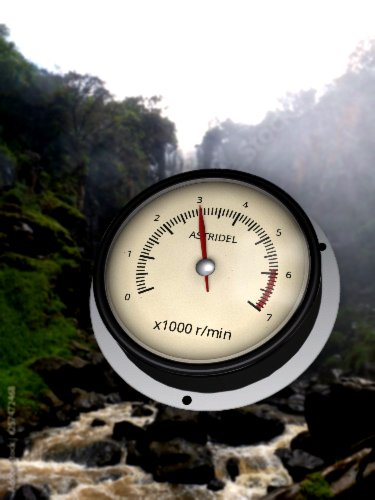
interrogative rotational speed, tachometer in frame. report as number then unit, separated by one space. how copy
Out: 3000 rpm
